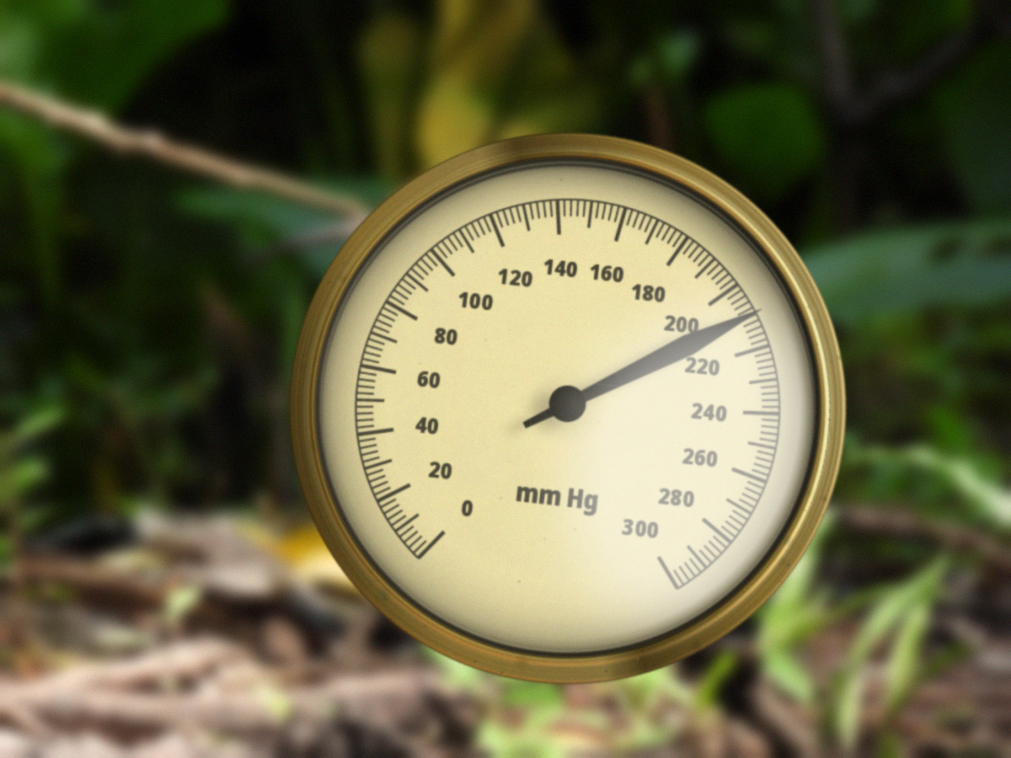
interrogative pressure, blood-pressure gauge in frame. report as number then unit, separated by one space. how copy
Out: 210 mmHg
